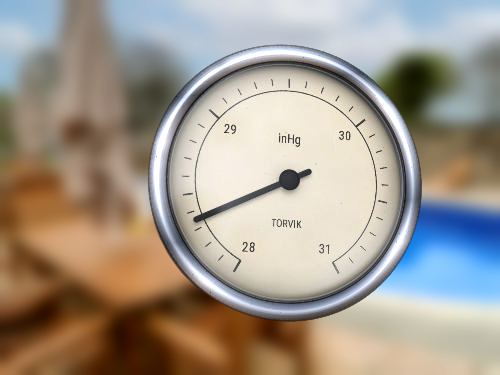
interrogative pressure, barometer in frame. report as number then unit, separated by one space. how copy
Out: 28.35 inHg
